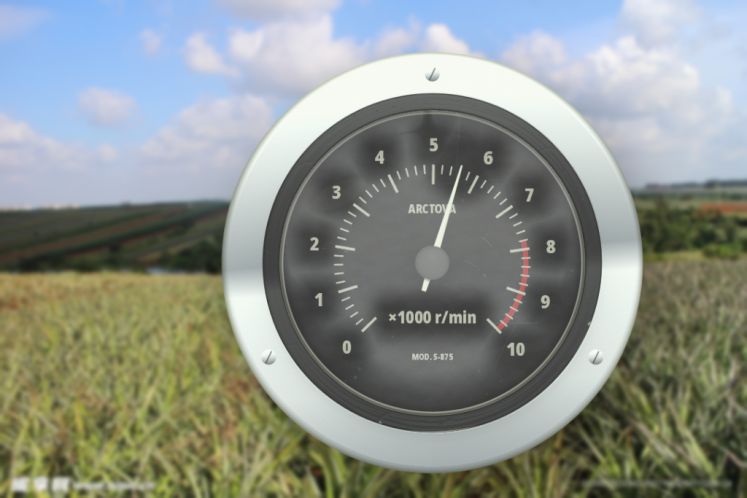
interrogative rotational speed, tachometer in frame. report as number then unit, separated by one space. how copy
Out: 5600 rpm
